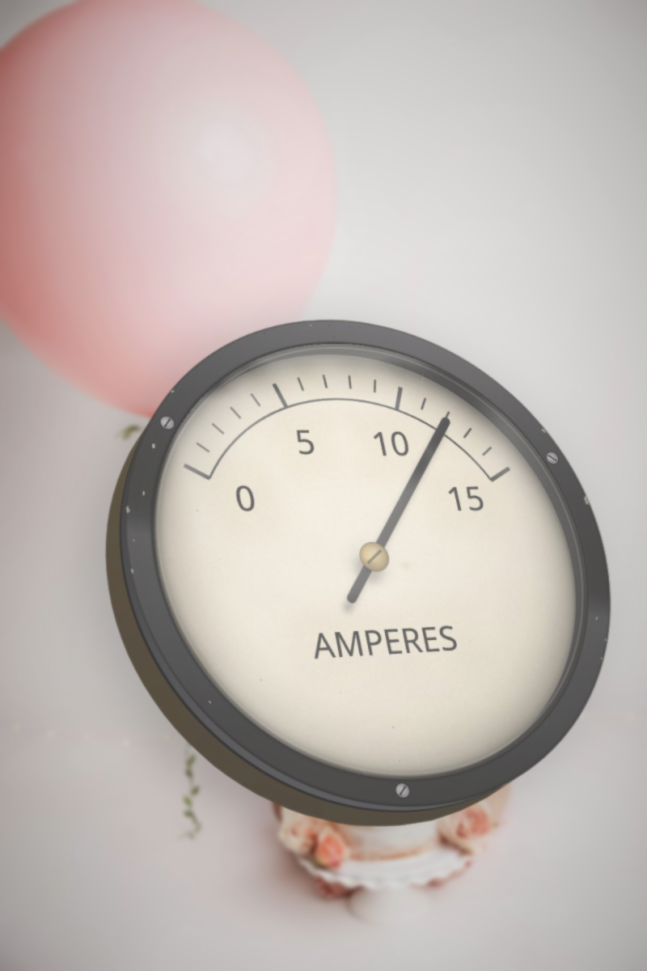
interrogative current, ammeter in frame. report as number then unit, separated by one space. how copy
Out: 12 A
